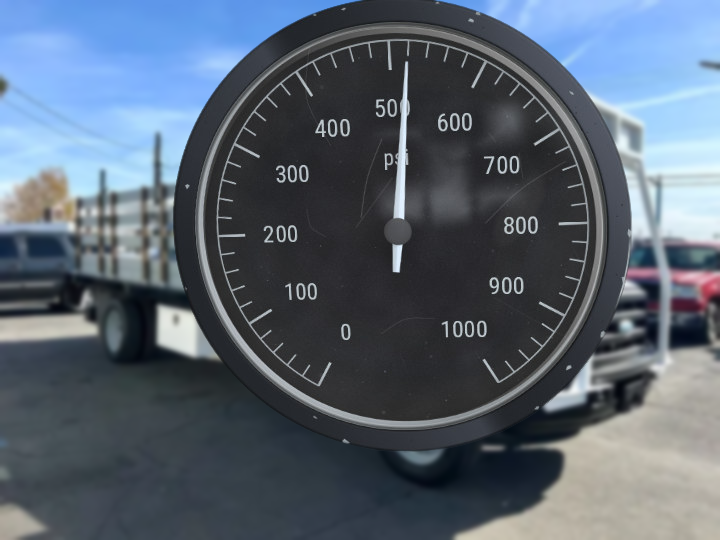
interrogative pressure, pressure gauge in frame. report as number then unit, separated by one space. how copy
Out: 520 psi
